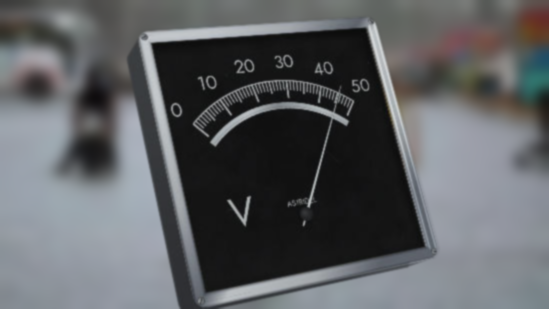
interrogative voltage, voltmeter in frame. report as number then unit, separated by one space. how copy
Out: 45 V
